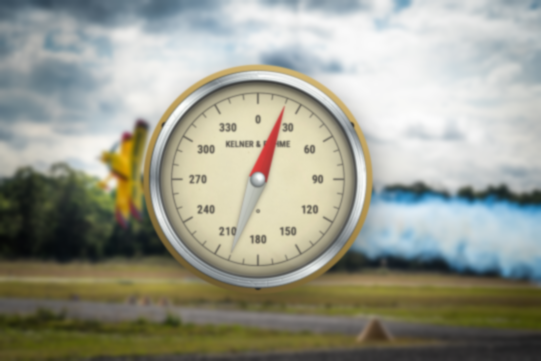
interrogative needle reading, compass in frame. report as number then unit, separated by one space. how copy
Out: 20 °
